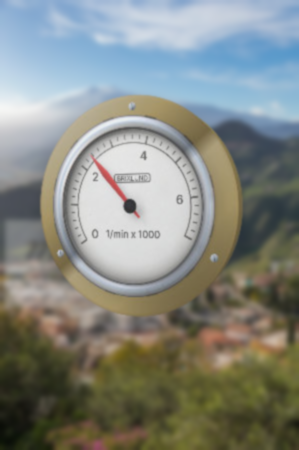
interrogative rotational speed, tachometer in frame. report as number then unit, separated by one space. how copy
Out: 2400 rpm
